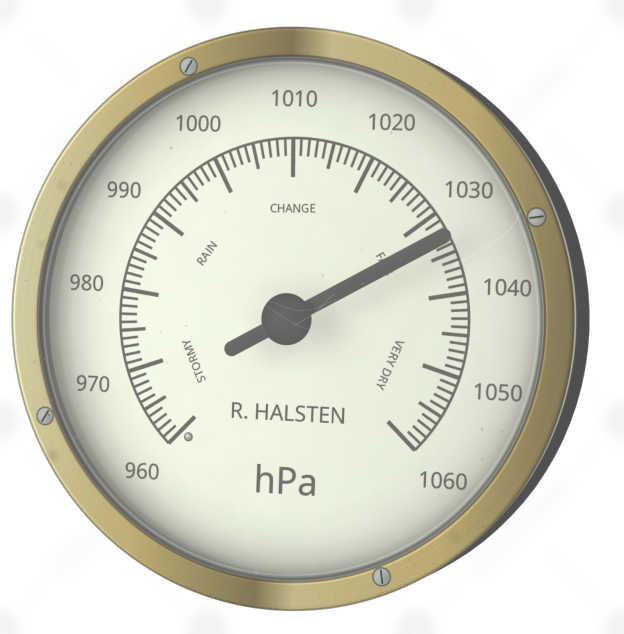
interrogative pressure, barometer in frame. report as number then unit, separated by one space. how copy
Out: 1033 hPa
